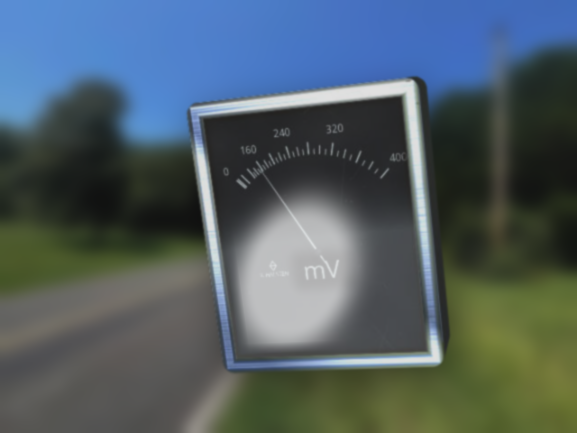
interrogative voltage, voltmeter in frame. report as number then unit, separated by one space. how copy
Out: 160 mV
